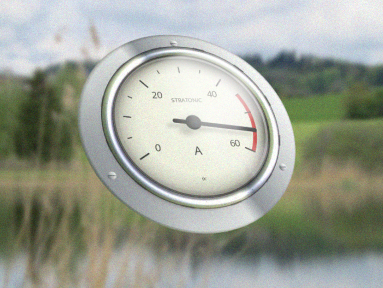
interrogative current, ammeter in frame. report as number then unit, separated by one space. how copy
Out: 55 A
